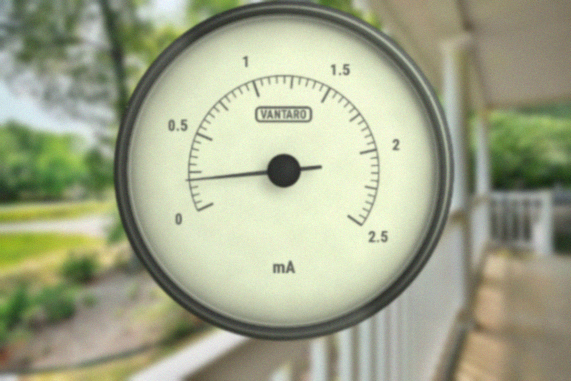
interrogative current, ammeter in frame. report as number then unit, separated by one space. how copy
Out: 0.2 mA
